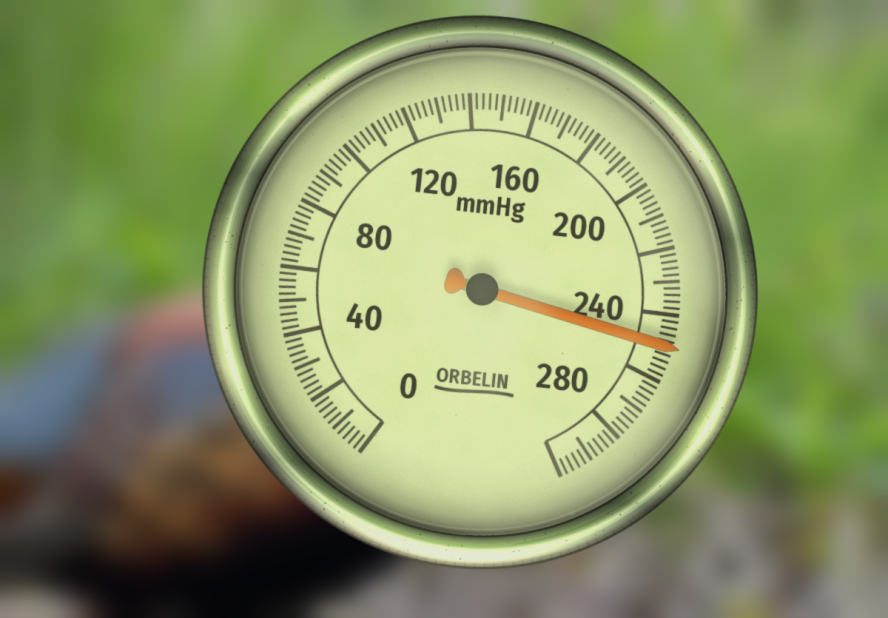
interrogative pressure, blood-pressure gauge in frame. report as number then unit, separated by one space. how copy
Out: 250 mmHg
